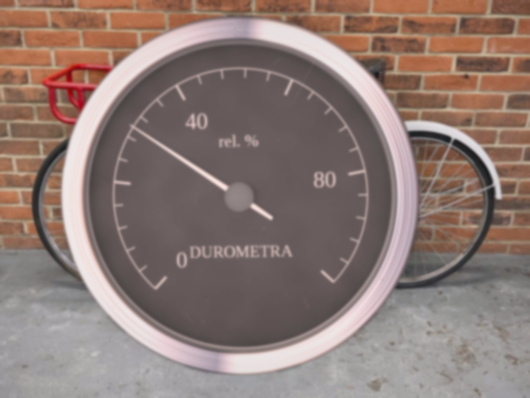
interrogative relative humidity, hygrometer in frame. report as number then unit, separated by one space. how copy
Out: 30 %
